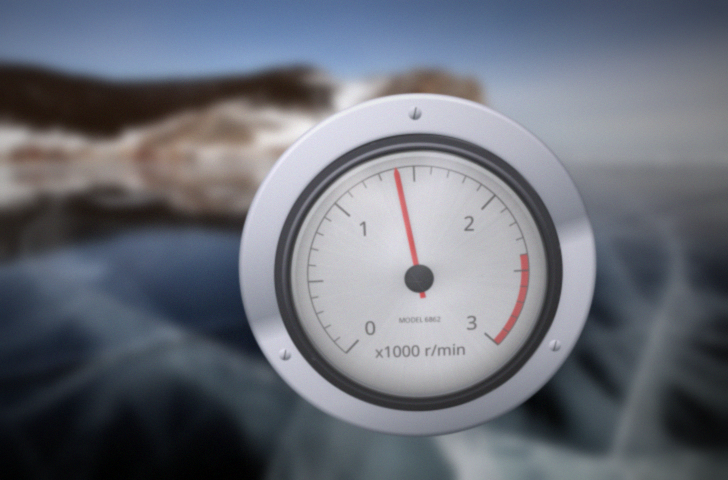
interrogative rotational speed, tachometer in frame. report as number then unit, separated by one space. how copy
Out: 1400 rpm
